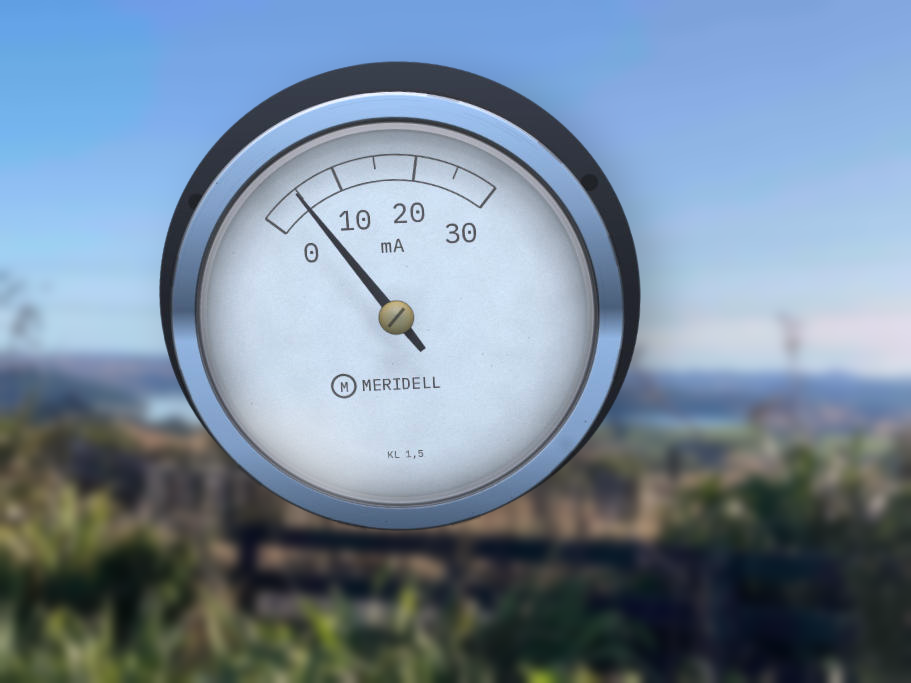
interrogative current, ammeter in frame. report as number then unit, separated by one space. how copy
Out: 5 mA
